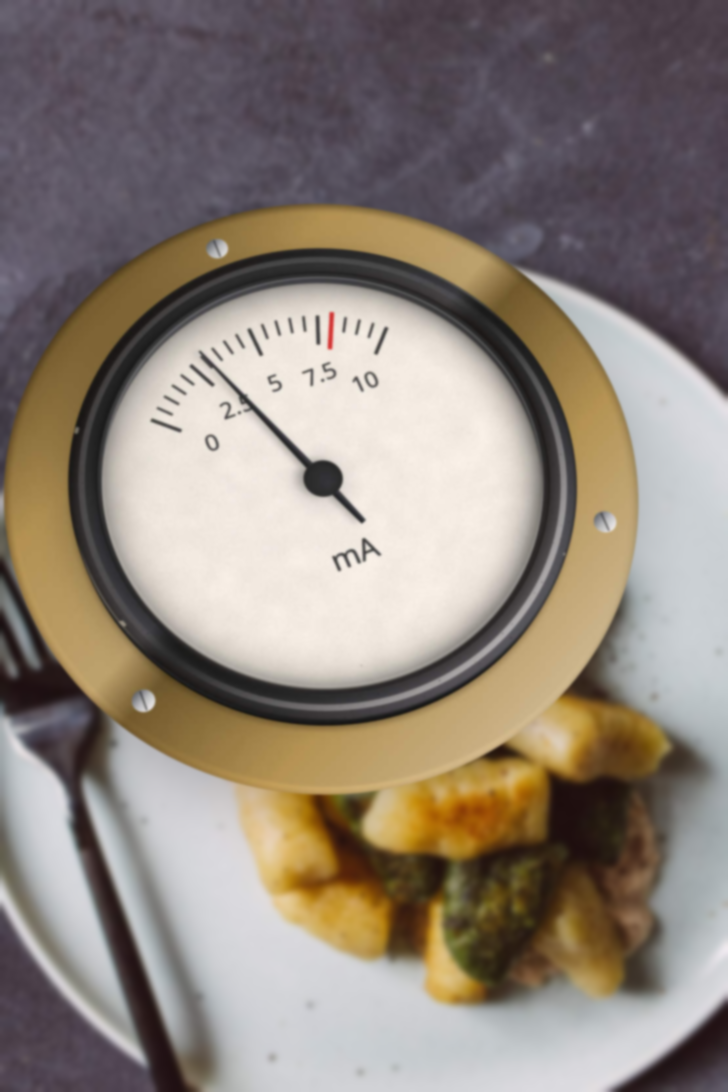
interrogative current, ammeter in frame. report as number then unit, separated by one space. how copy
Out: 3 mA
